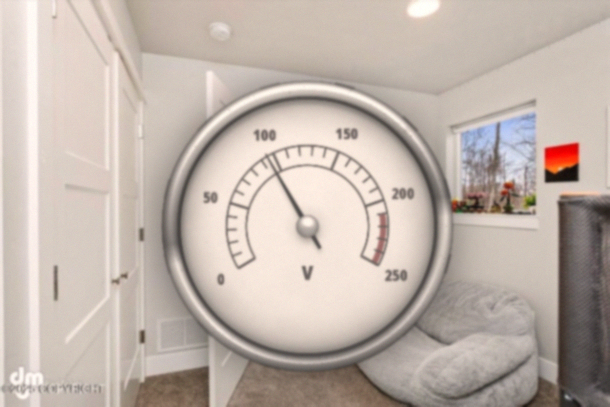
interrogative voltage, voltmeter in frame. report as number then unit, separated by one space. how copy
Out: 95 V
